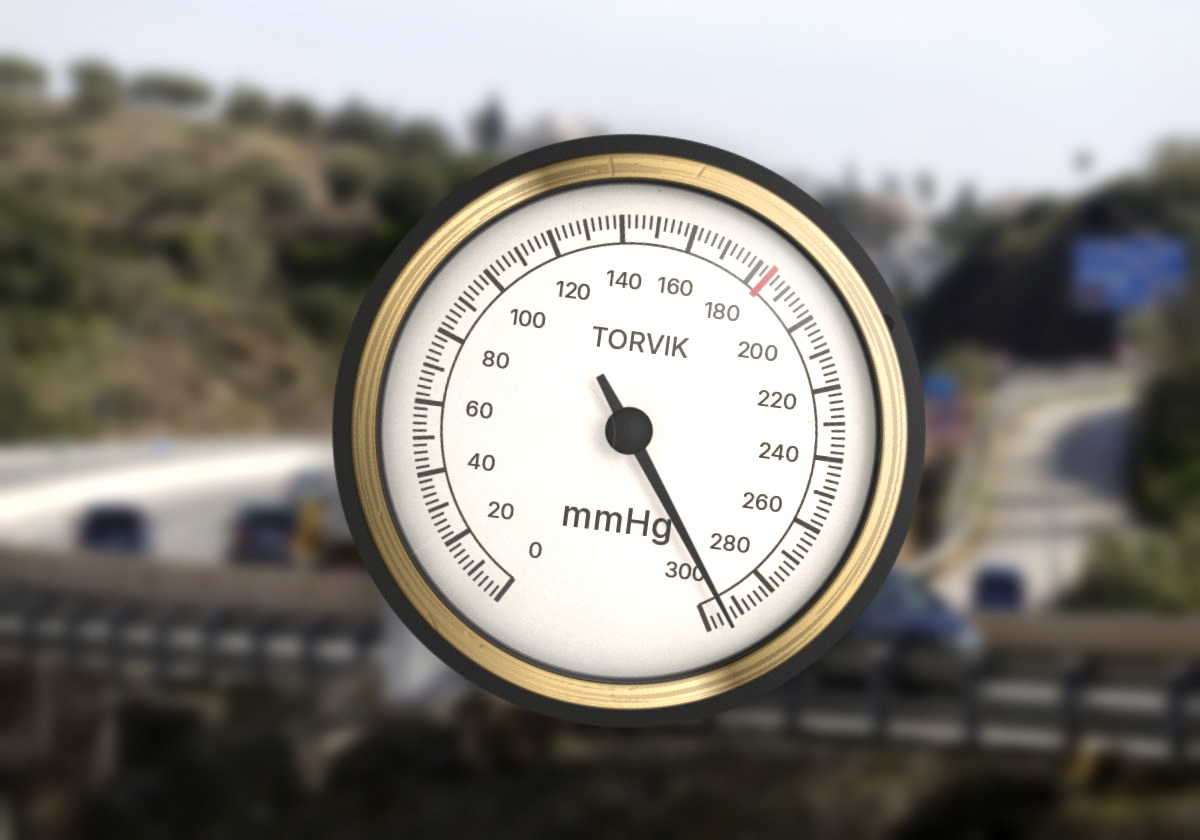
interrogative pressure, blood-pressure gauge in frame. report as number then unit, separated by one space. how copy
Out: 294 mmHg
